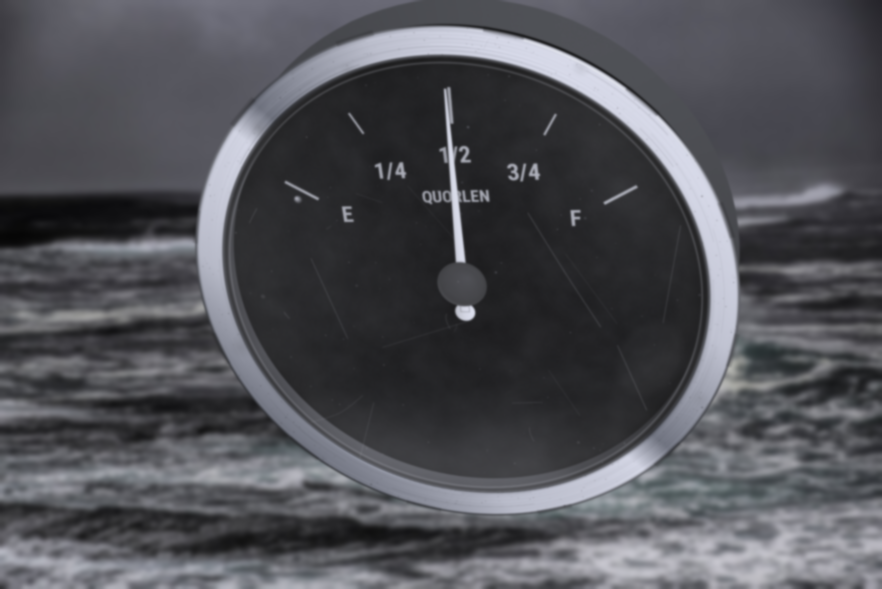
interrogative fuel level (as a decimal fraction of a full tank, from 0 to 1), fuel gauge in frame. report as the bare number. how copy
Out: 0.5
